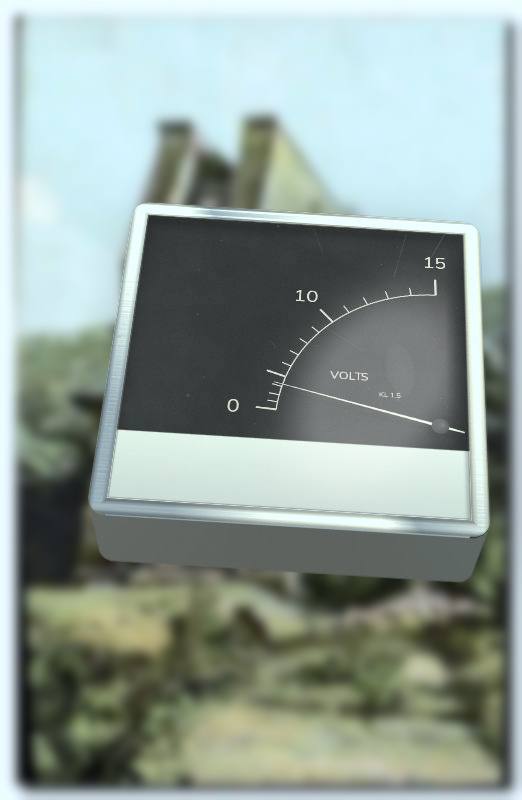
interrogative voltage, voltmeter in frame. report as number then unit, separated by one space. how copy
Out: 4 V
